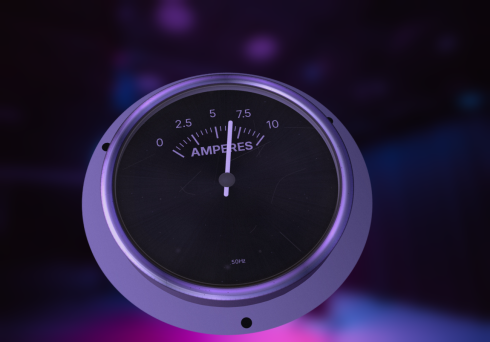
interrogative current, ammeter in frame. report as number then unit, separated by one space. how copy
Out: 6.5 A
